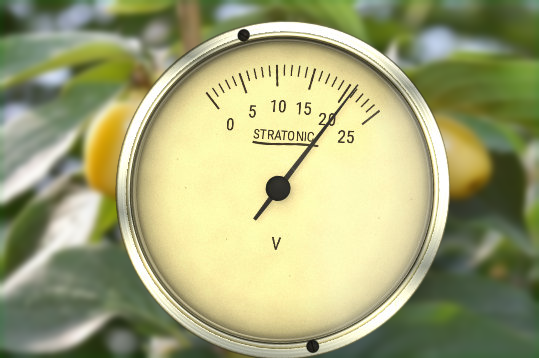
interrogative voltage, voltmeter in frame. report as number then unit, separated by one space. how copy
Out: 21 V
